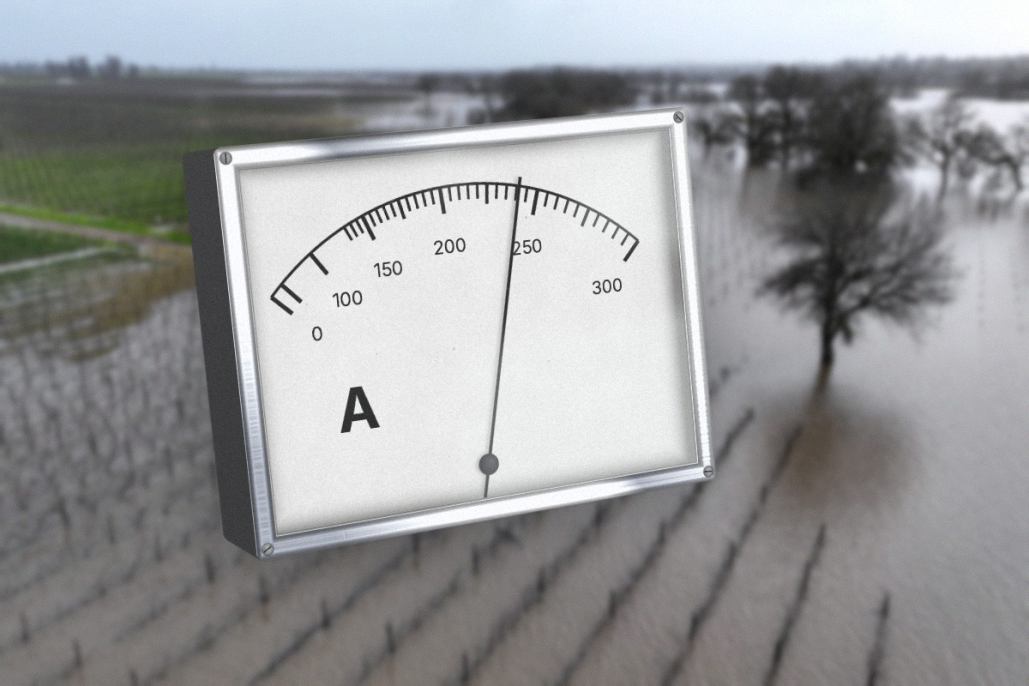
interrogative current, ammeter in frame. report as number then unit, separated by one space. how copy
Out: 240 A
